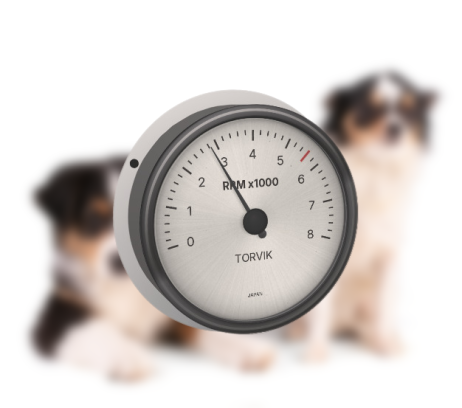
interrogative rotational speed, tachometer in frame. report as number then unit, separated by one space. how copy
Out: 2800 rpm
